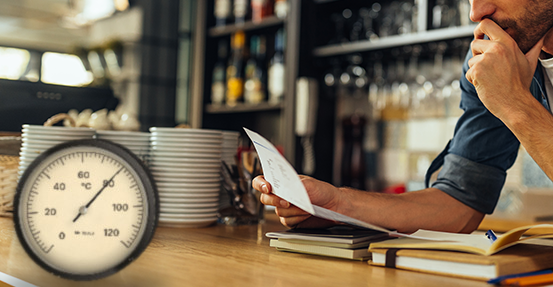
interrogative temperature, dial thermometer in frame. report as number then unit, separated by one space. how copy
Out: 80 °C
